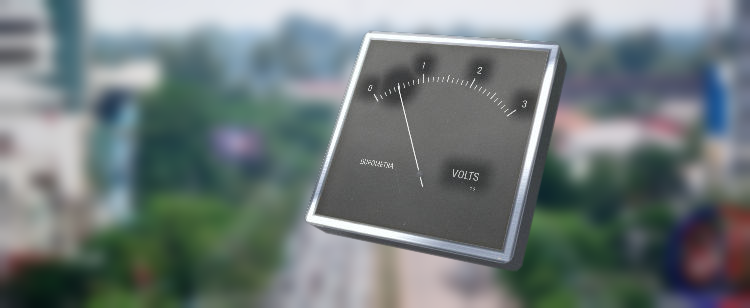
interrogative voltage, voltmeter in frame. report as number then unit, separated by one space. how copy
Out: 0.5 V
